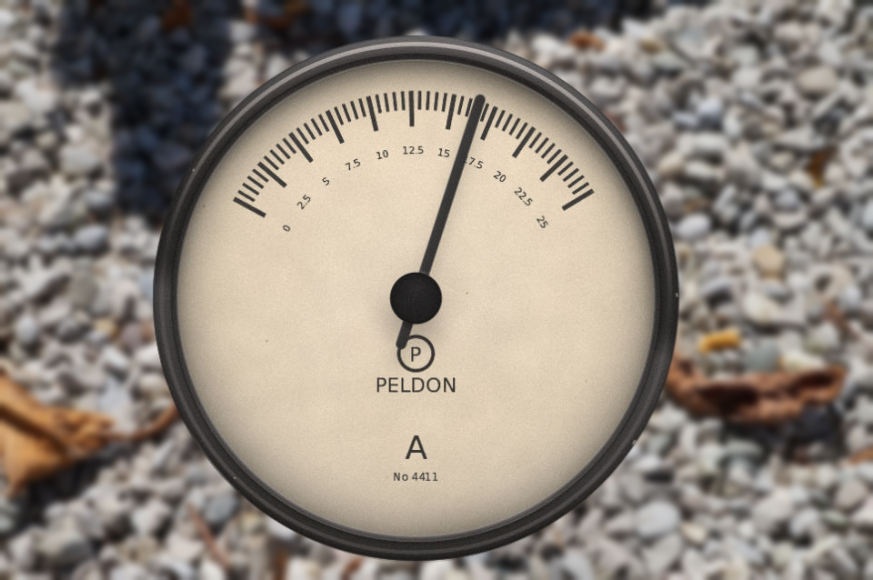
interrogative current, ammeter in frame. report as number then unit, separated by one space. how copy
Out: 16.5 A
